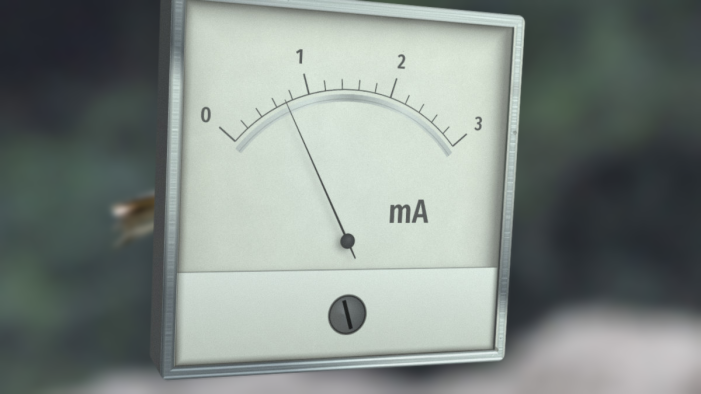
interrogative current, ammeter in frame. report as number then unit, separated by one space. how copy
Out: 0.7 mA
